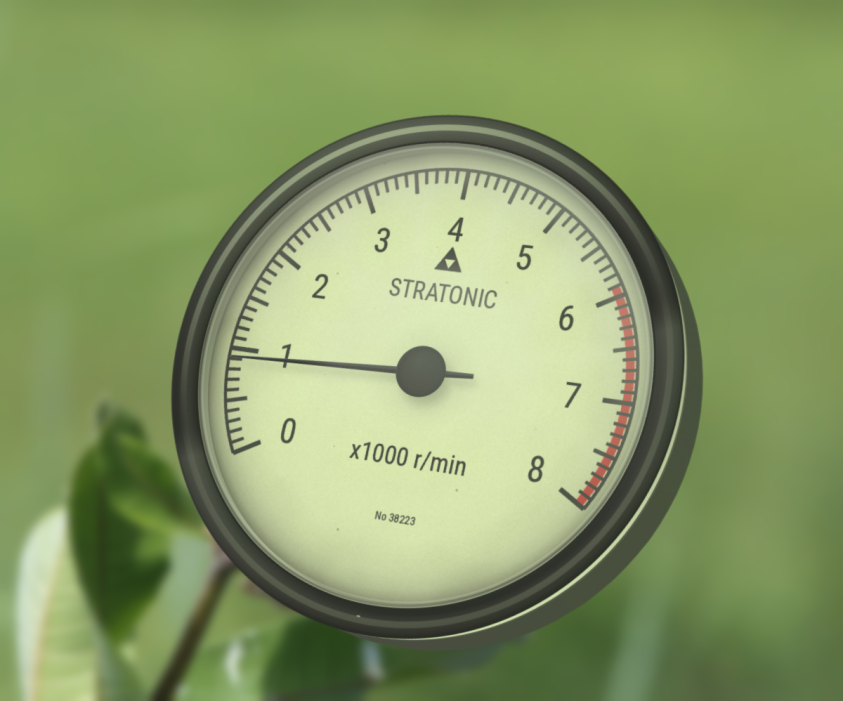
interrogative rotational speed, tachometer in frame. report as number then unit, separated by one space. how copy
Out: 900 rpm
